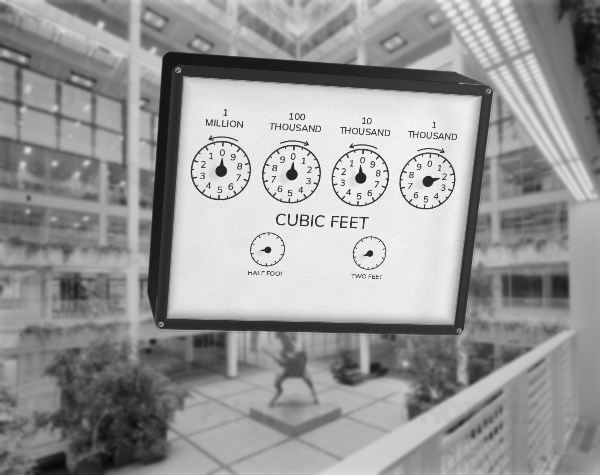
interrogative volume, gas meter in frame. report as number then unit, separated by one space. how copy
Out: 200 ft³
